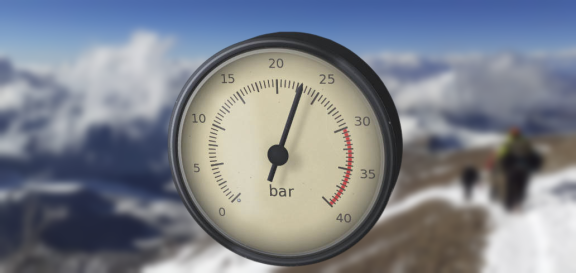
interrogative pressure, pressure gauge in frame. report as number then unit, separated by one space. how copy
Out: 23 bar
